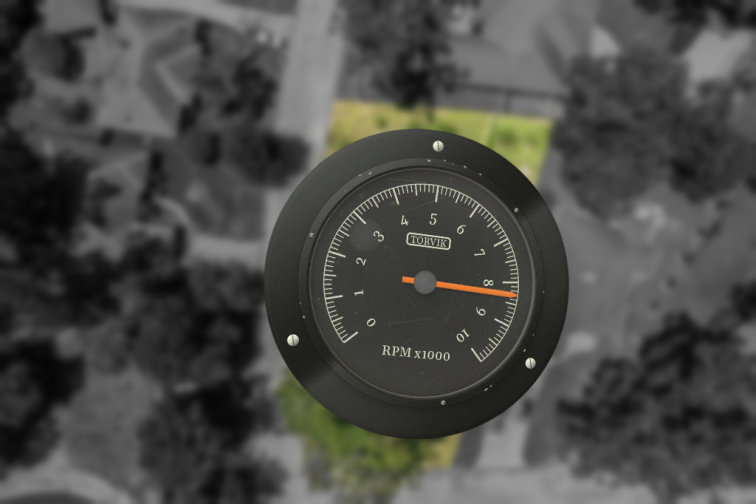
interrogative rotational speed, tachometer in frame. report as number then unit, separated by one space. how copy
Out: 8300 rpm
